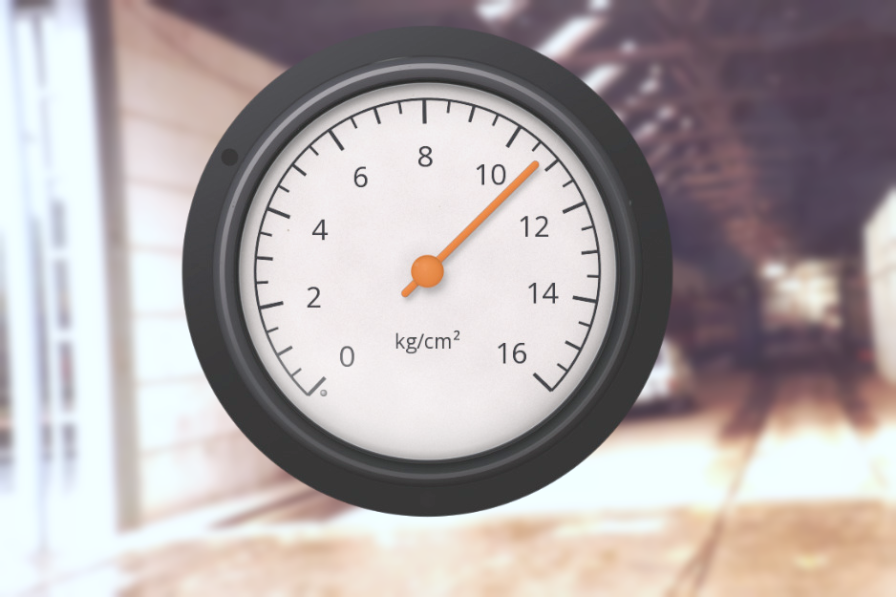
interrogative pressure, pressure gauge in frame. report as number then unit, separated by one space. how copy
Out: 10.75 kg/cm²
